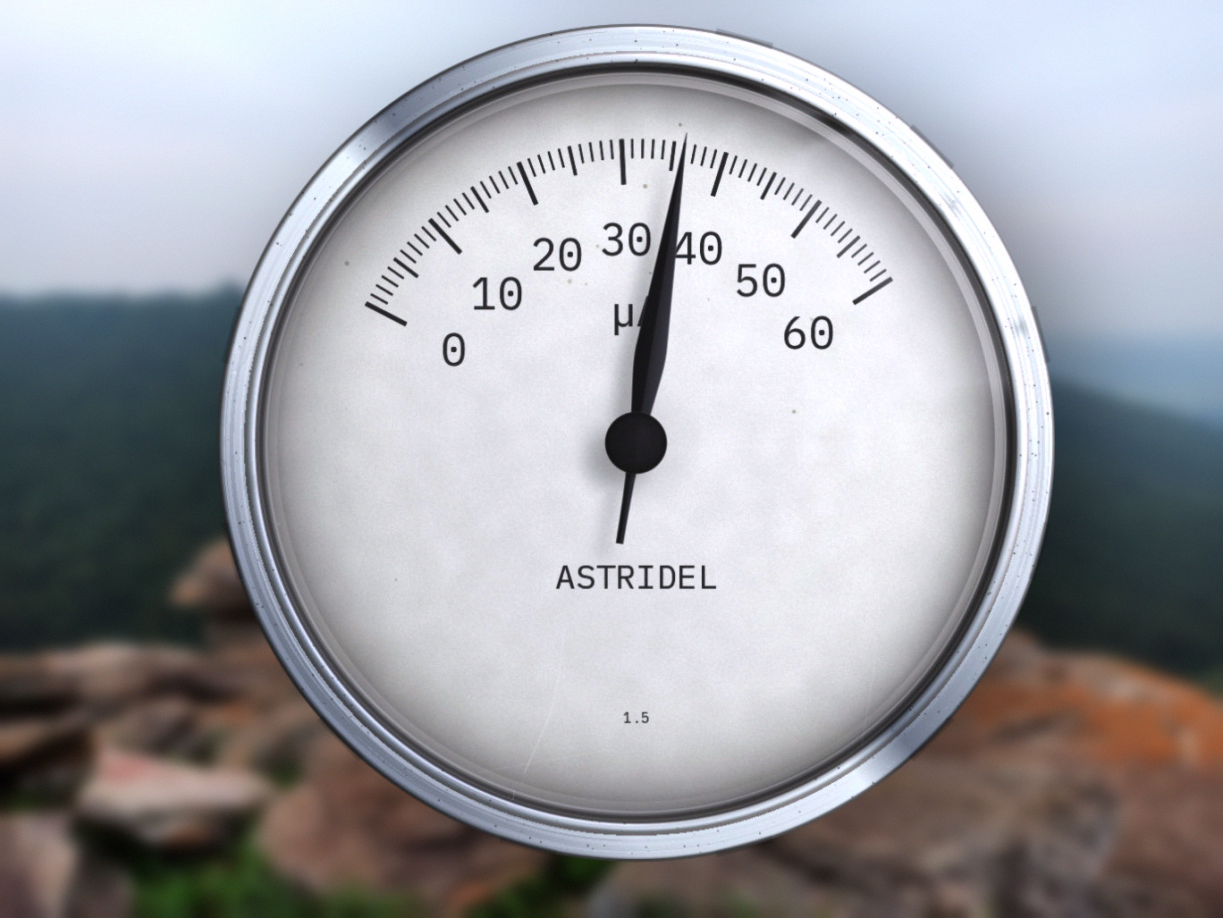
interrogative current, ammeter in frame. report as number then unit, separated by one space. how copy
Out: 36 µA
